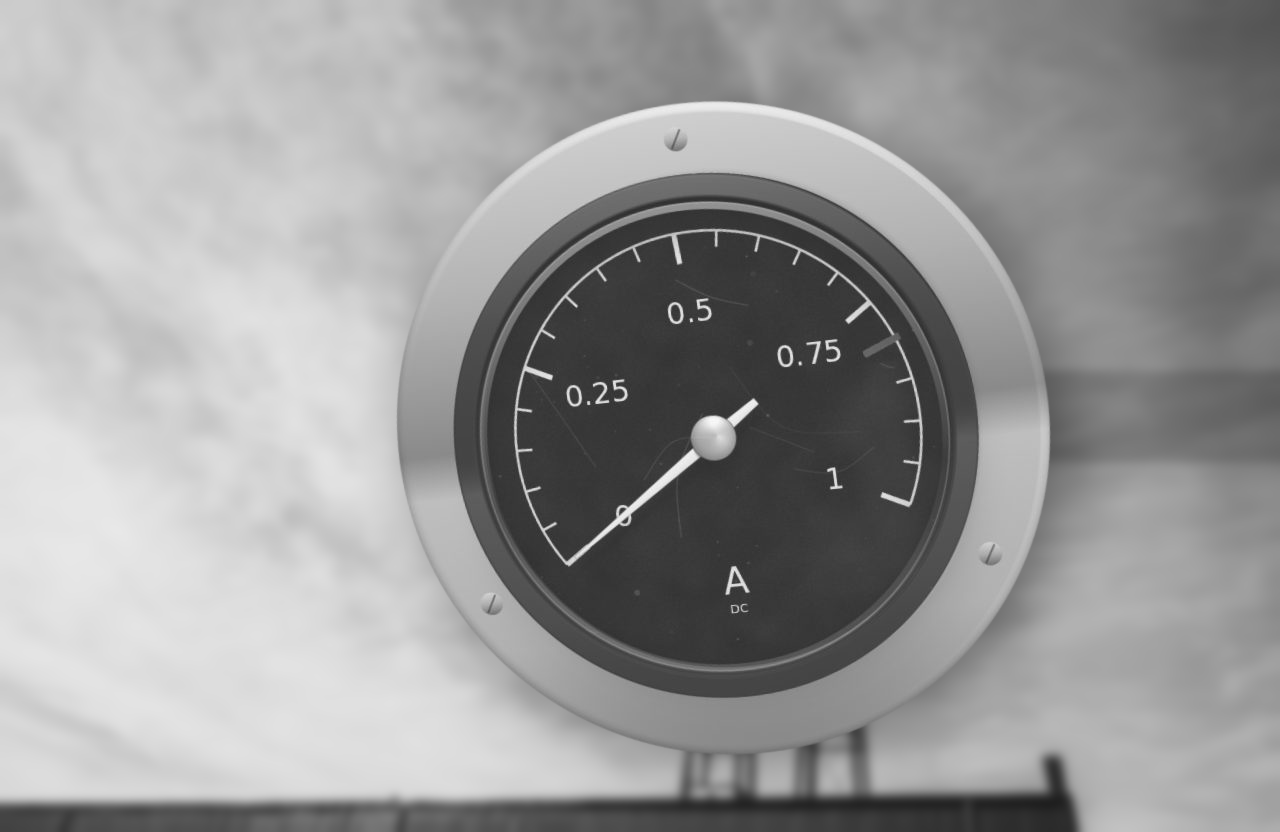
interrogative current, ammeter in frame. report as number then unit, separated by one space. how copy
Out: 0 A
